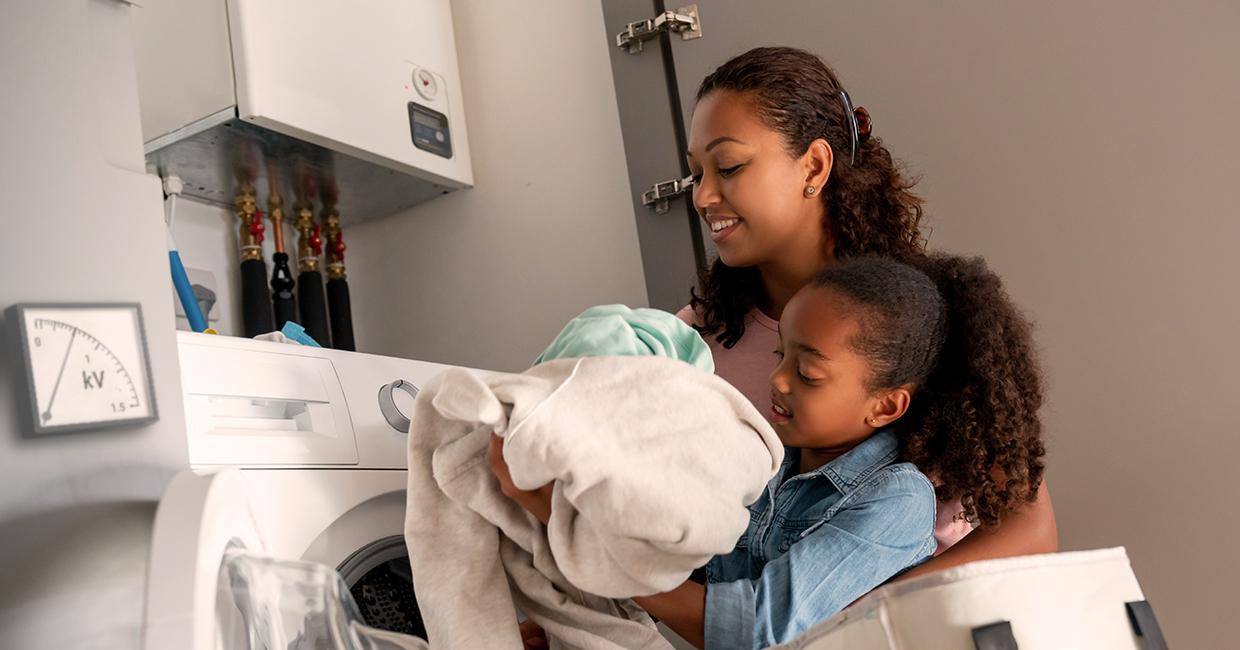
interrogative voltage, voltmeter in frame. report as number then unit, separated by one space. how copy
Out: 0.75 kV
